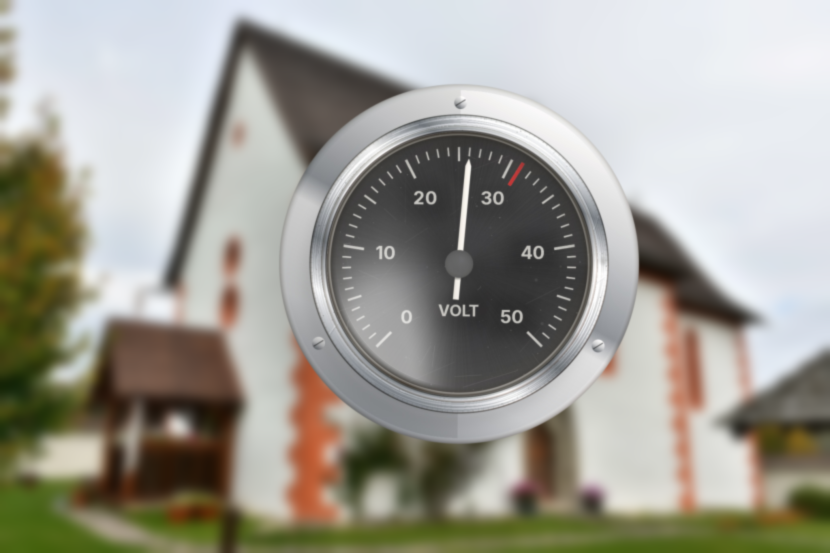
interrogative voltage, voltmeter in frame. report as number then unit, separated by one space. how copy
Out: 26 V
